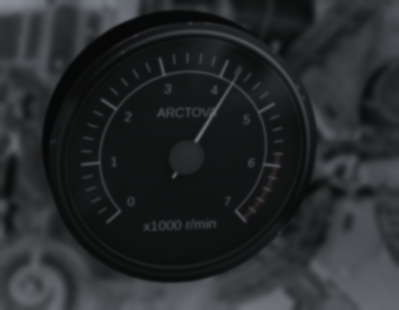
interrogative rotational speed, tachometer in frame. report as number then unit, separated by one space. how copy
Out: 4200 rpm
